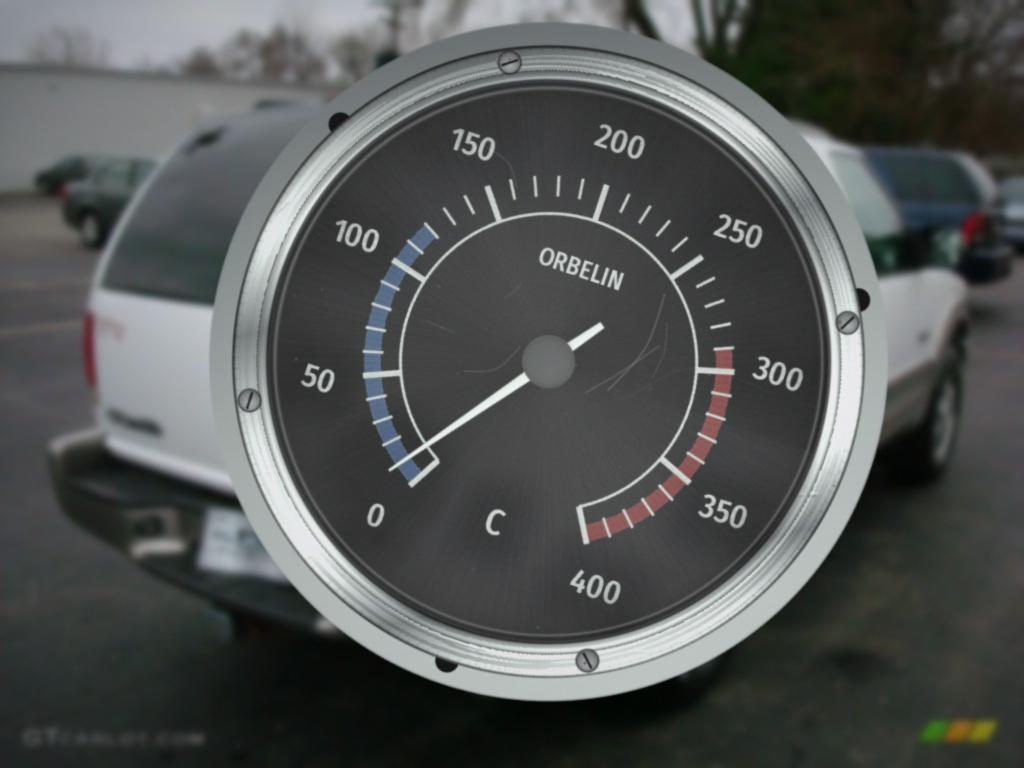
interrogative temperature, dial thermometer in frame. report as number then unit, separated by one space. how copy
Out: 10 °C
